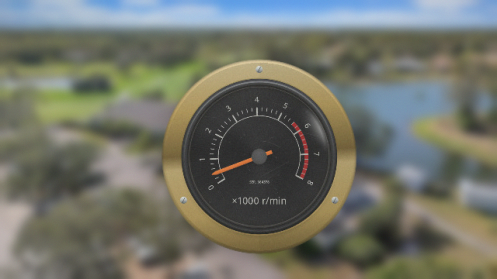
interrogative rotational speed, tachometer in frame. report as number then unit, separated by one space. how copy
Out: 400 rpm
